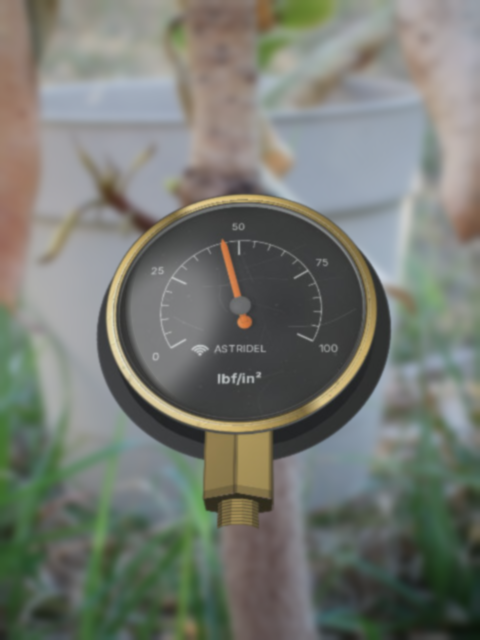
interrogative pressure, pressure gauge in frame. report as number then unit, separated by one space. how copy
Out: 45 psi
